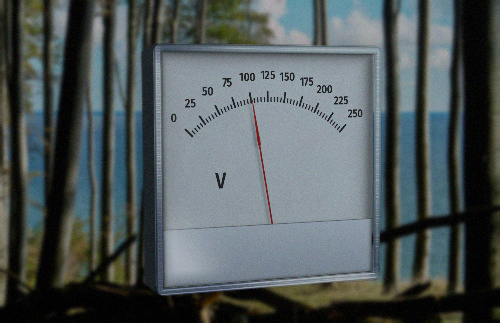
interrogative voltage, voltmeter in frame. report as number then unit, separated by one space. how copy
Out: 100 V
